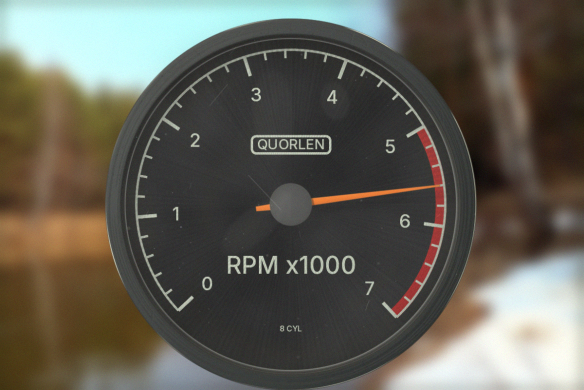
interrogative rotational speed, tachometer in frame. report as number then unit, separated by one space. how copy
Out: 5600 rpm
